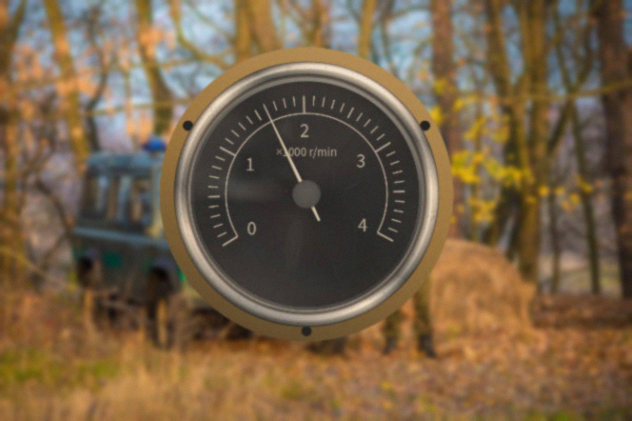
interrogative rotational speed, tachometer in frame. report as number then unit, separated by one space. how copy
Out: 1600 rpm
